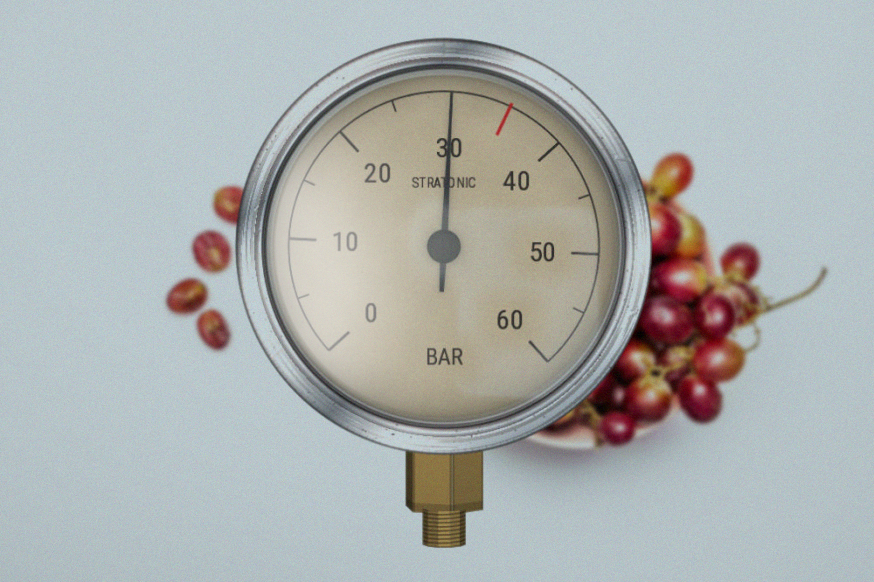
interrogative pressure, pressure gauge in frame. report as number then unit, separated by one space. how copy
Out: 30 bar
